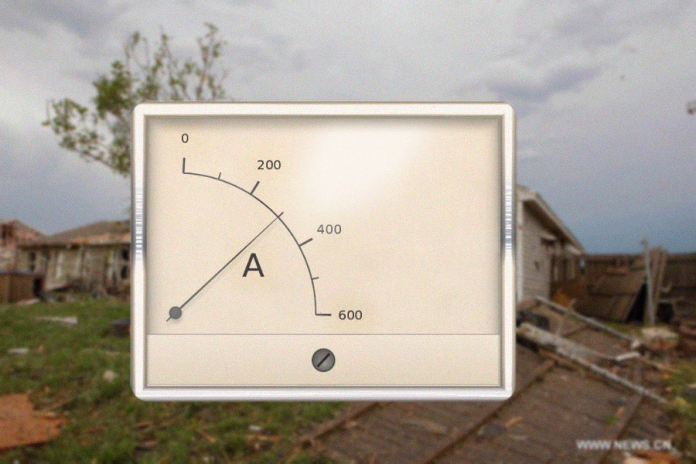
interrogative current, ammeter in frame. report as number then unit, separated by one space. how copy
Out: 300 A
